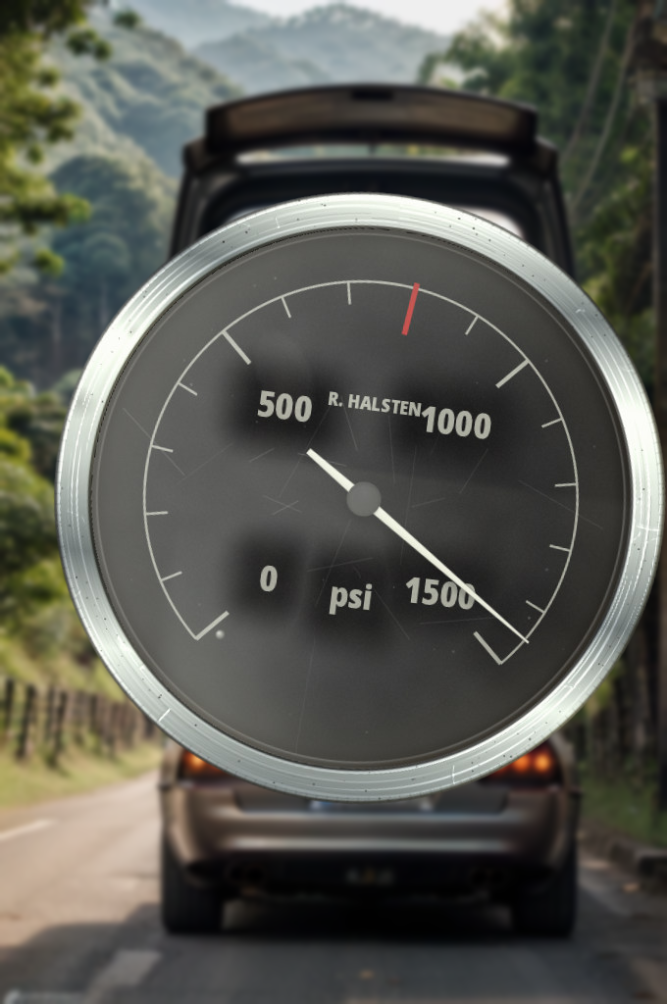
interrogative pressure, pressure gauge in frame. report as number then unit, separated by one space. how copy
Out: 1450 psi
